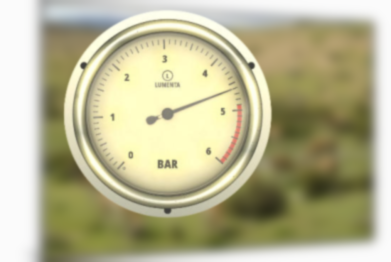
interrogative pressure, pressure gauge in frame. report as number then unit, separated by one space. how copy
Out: 4.6 bar
